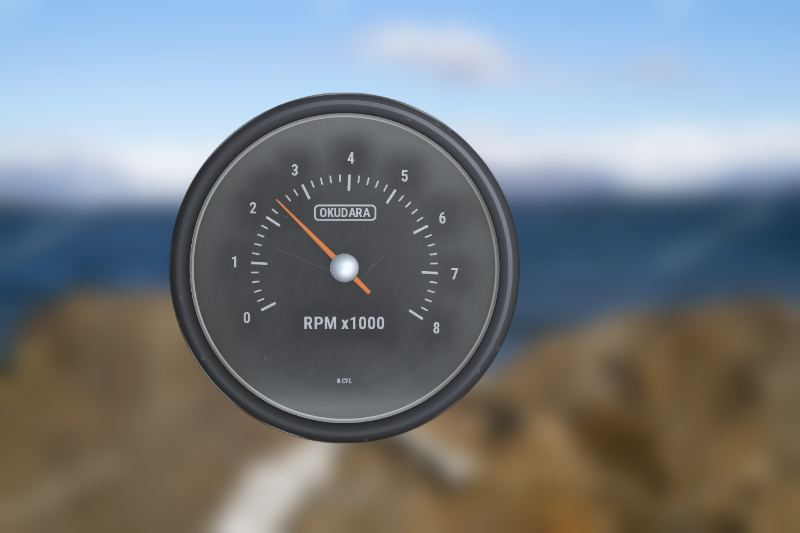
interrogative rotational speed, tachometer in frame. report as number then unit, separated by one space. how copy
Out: 2400 rpm
